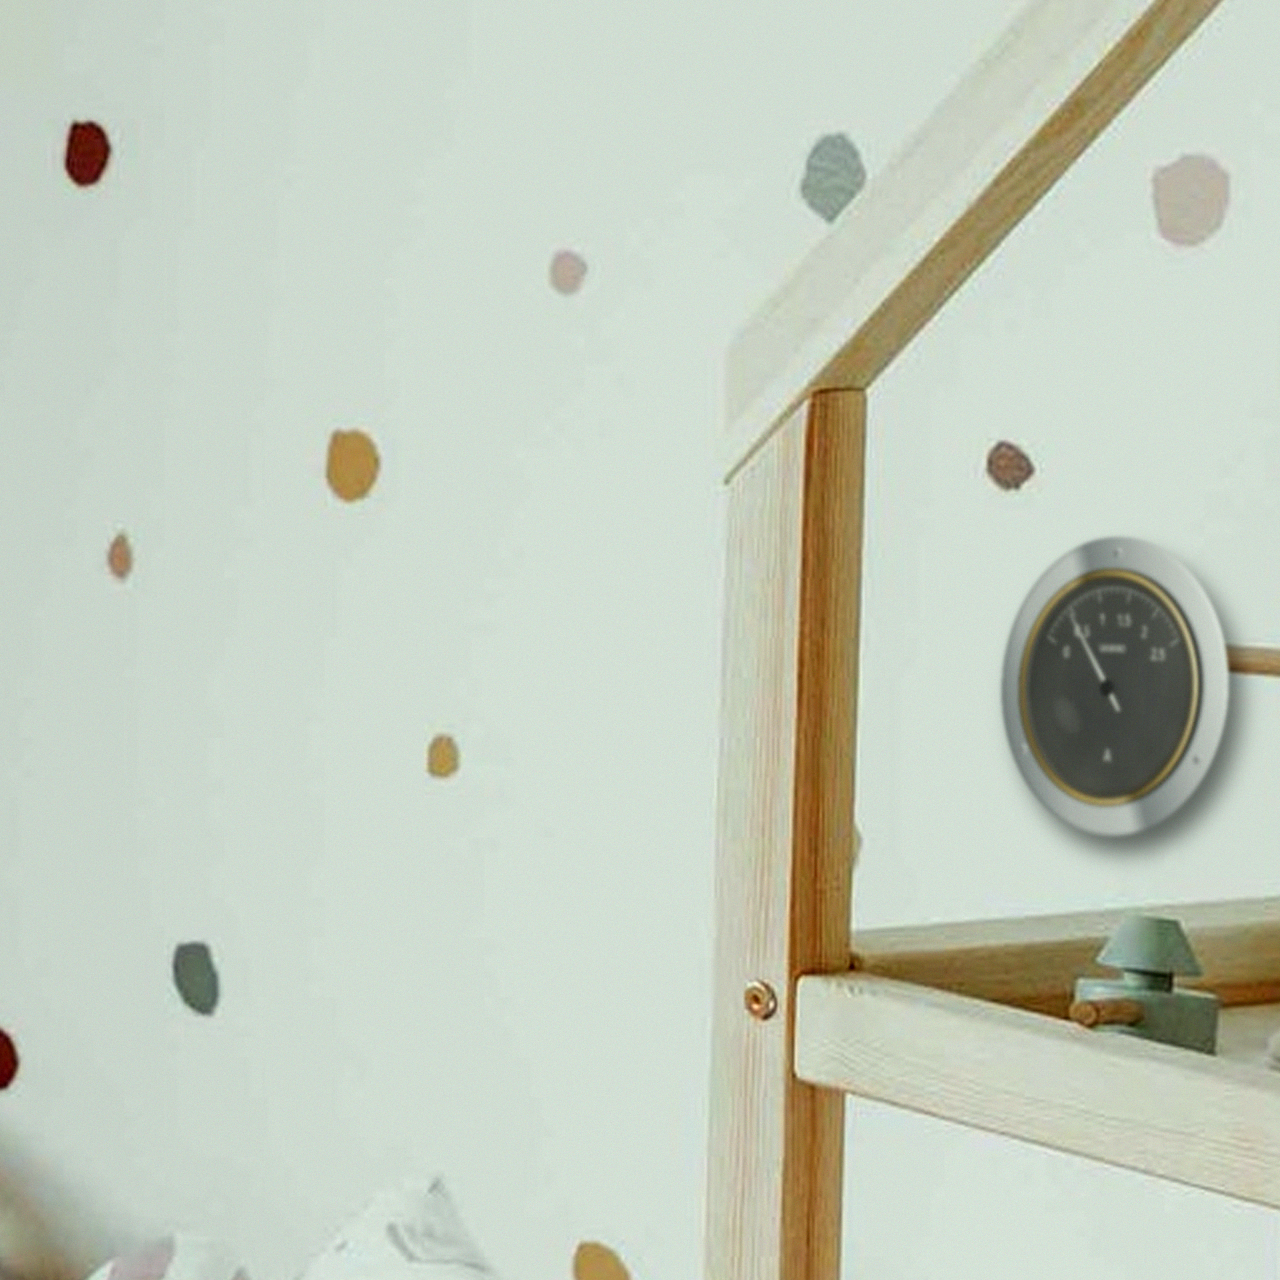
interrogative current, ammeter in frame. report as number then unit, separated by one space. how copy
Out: 0.5 A
